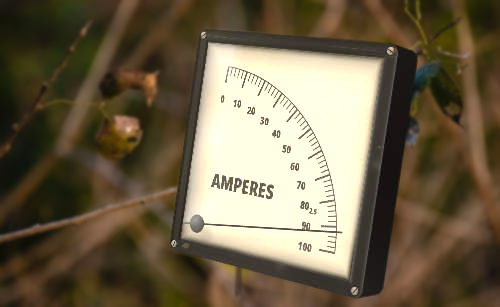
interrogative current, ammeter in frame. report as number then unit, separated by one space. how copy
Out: 92 A
